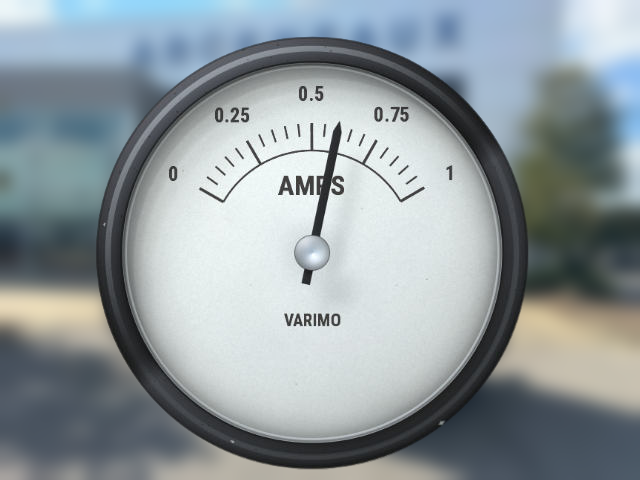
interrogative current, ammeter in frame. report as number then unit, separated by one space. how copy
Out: 0.6 A
